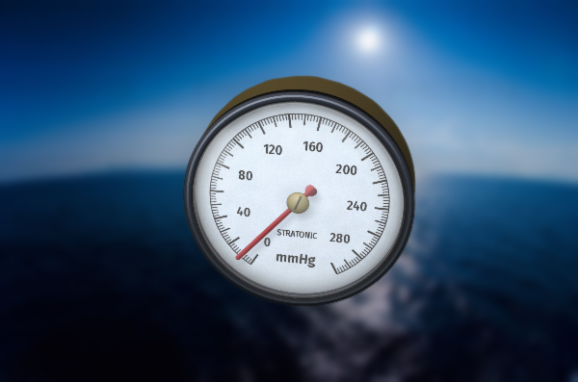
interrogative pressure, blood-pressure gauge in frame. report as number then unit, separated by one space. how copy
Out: 10 mmHg
